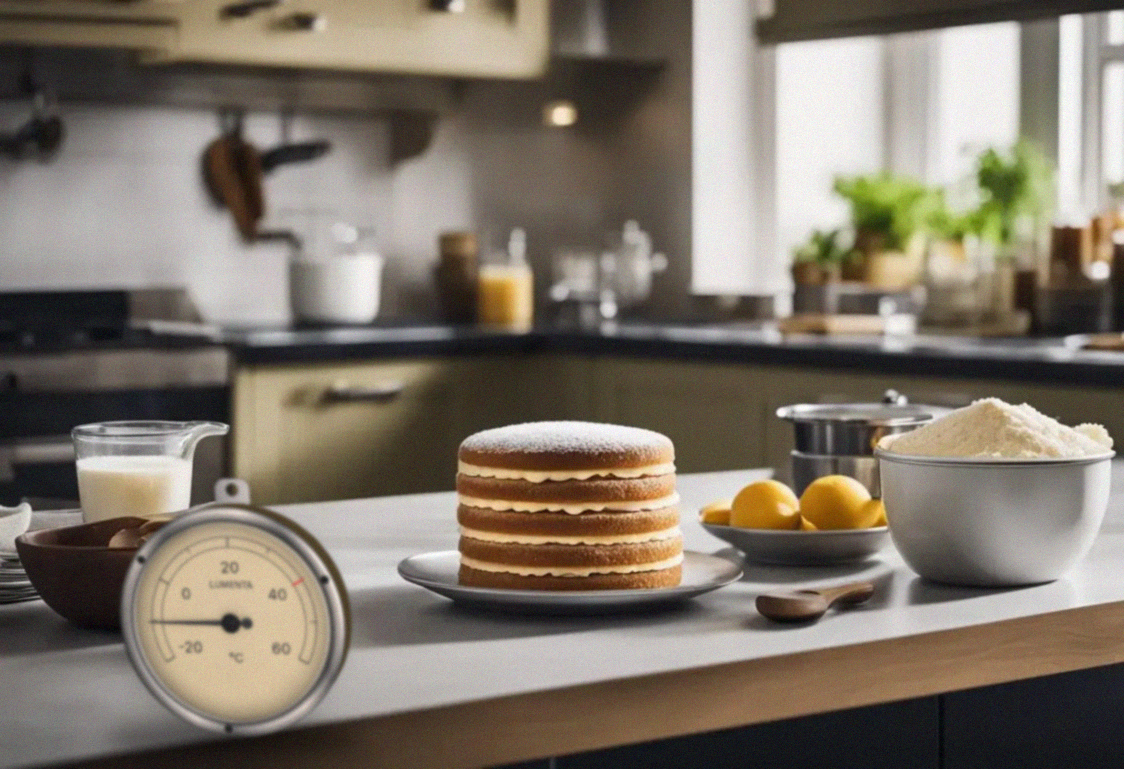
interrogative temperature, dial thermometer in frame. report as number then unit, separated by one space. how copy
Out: -10 °C
